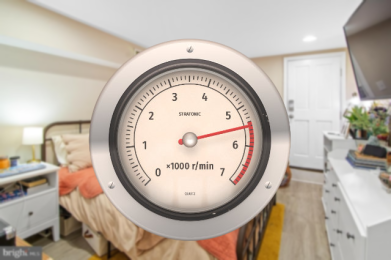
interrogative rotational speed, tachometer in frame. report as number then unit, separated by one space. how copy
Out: 5500 rpm
